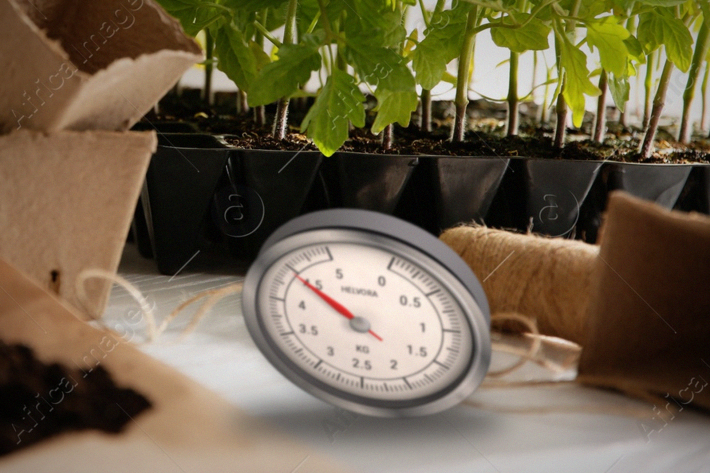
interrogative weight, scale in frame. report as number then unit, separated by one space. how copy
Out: 4.5 kg
